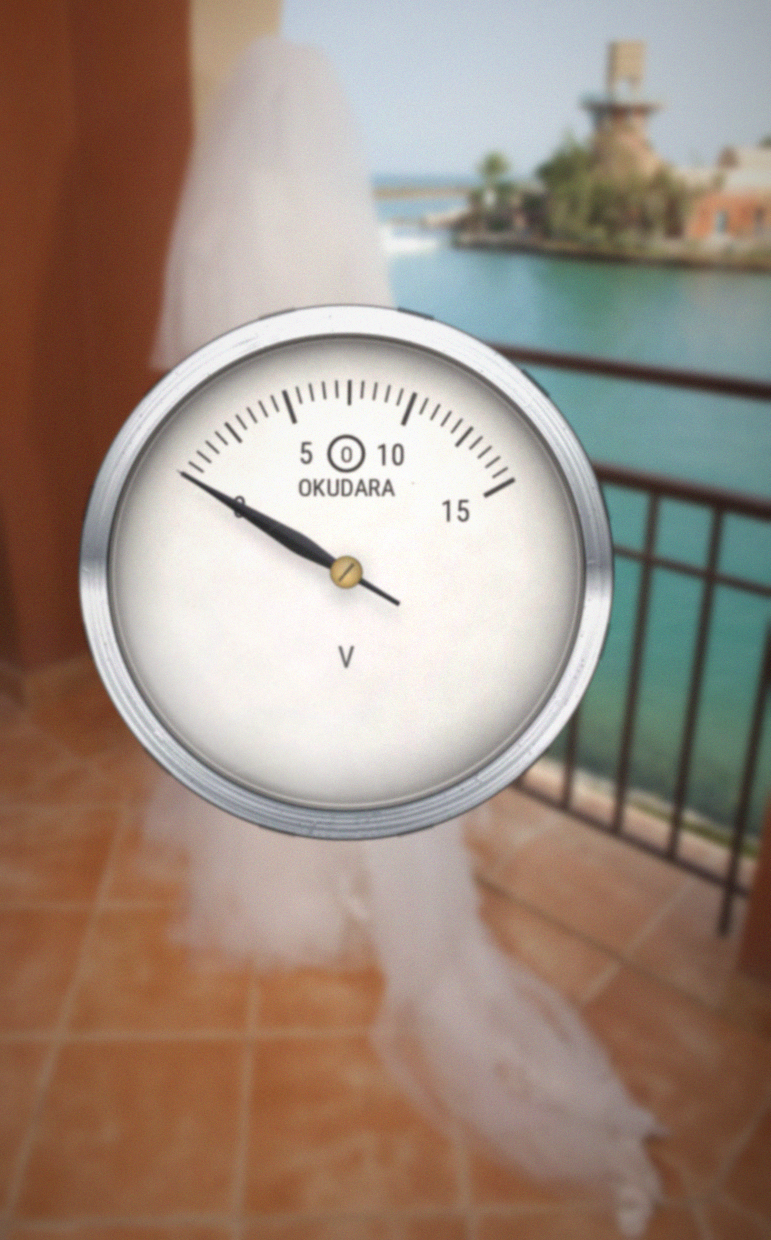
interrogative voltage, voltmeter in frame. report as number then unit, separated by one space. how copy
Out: 0 V
